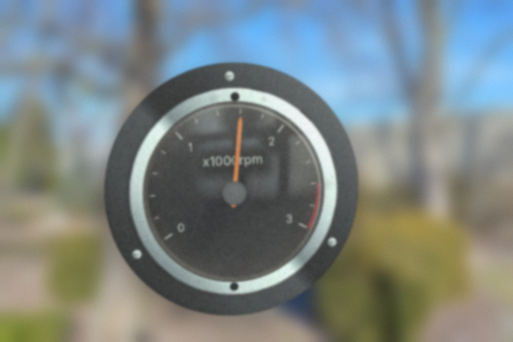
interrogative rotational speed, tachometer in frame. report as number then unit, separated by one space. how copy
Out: 1600 rpm
